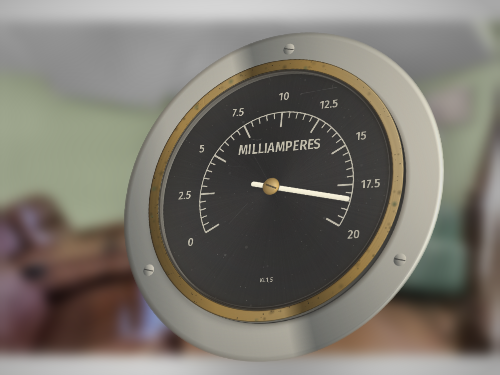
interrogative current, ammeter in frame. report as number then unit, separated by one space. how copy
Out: 18.5 mA
